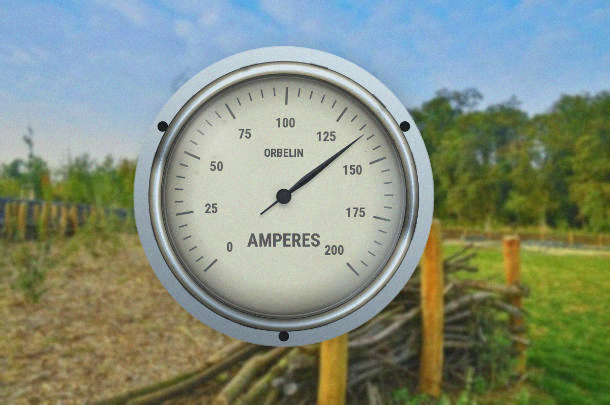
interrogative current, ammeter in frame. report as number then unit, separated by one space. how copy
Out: 137.5 A
